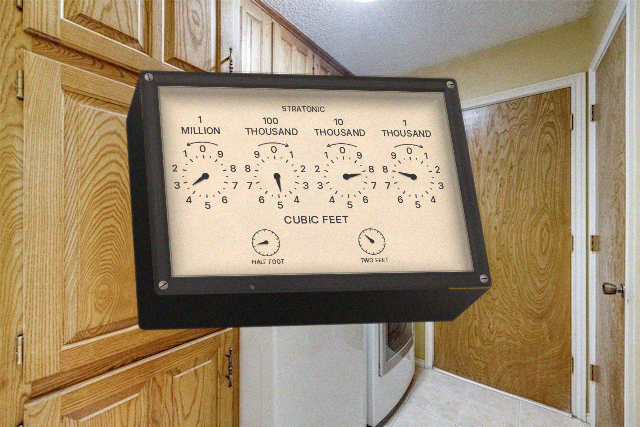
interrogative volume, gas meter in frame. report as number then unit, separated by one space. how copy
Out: 347800 ft³
